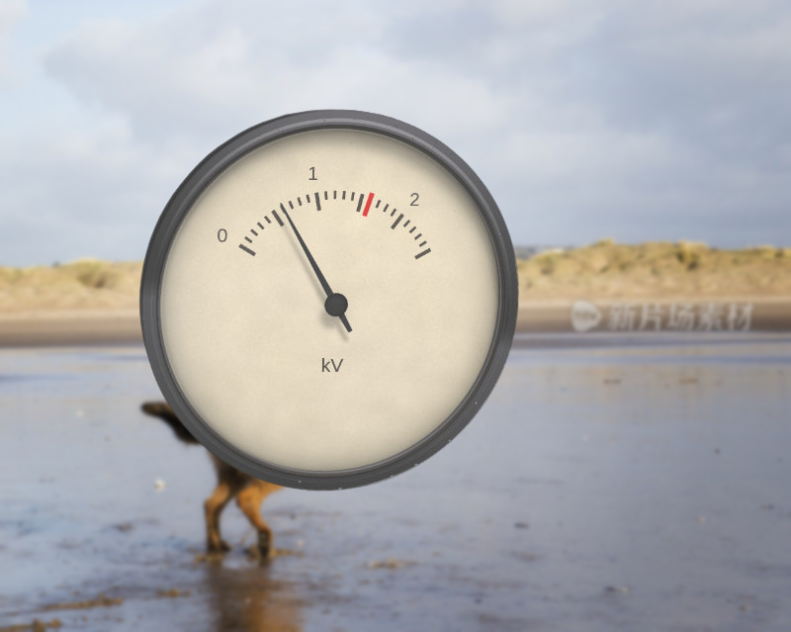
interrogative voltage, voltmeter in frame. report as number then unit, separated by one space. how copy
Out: 0.6 kV
